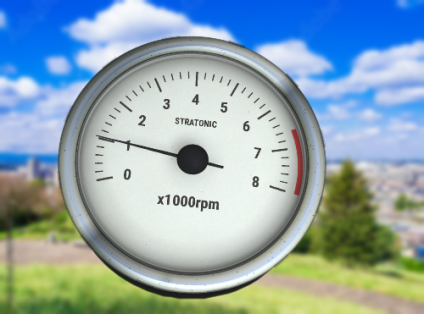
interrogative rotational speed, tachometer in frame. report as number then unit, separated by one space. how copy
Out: 1000 rpm
